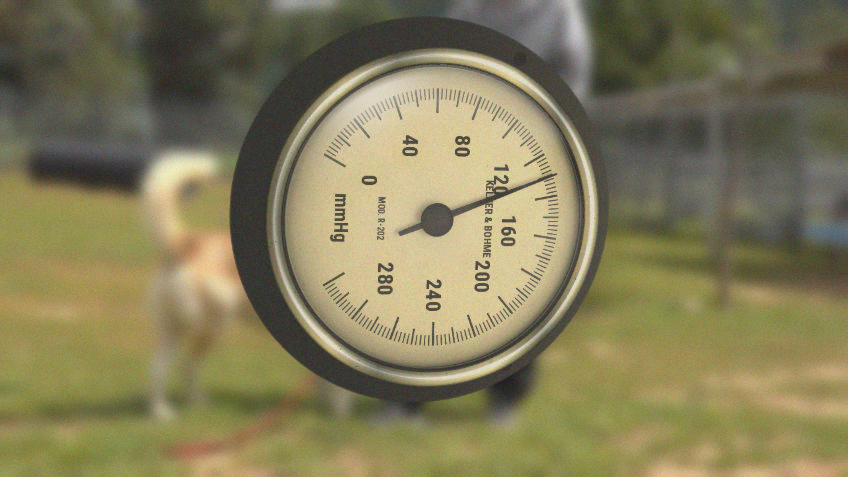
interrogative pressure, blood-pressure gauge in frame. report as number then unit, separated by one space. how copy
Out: 130 mmHg
